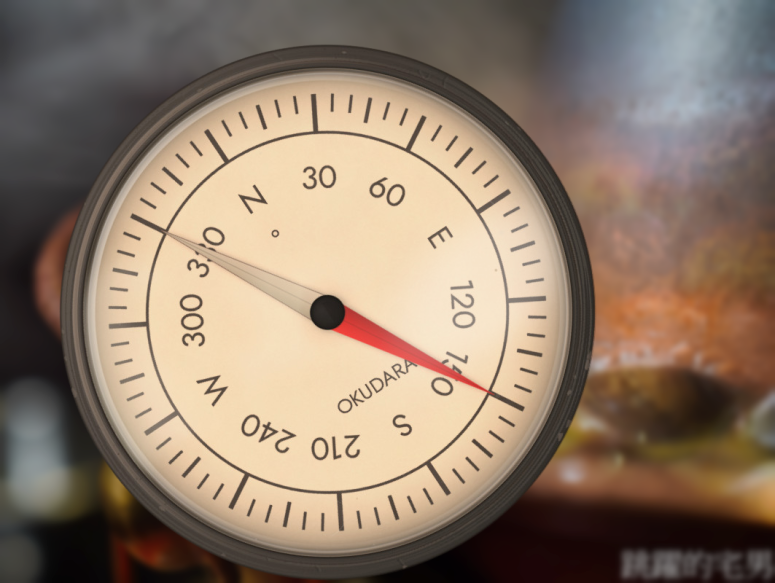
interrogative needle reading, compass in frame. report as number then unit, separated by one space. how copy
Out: 150 °
